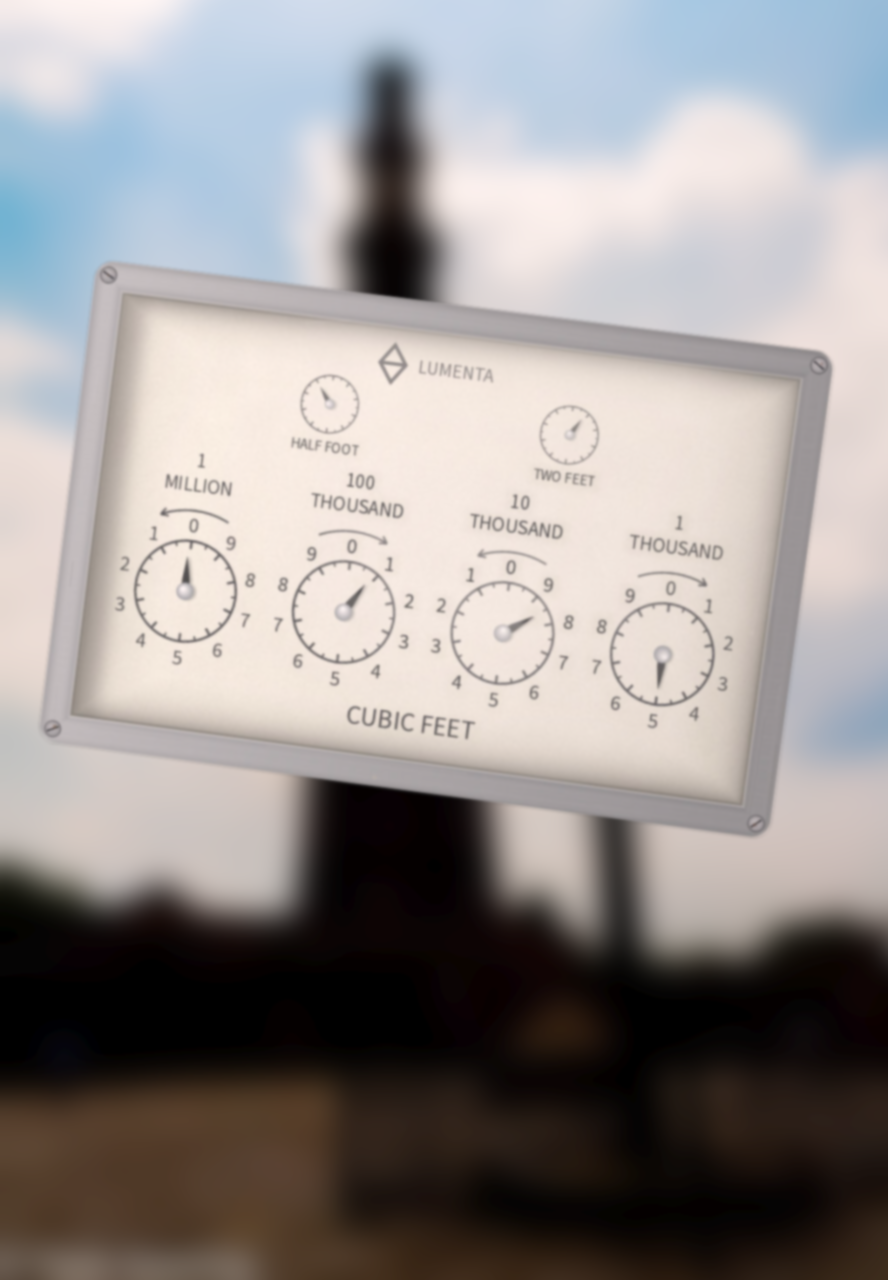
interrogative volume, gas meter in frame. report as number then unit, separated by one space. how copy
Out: 8500 ft³
